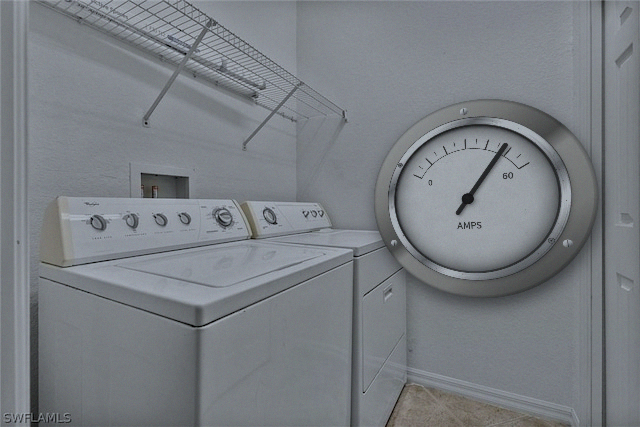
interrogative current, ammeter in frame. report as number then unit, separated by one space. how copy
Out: 47.5 A
